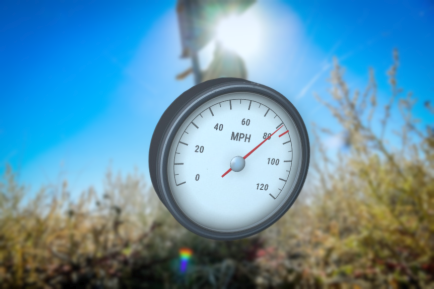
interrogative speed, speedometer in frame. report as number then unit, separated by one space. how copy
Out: 80 mph
